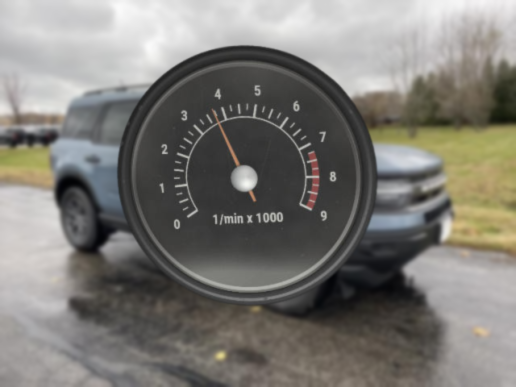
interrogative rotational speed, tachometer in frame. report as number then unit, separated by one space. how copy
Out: 3750 rpm
